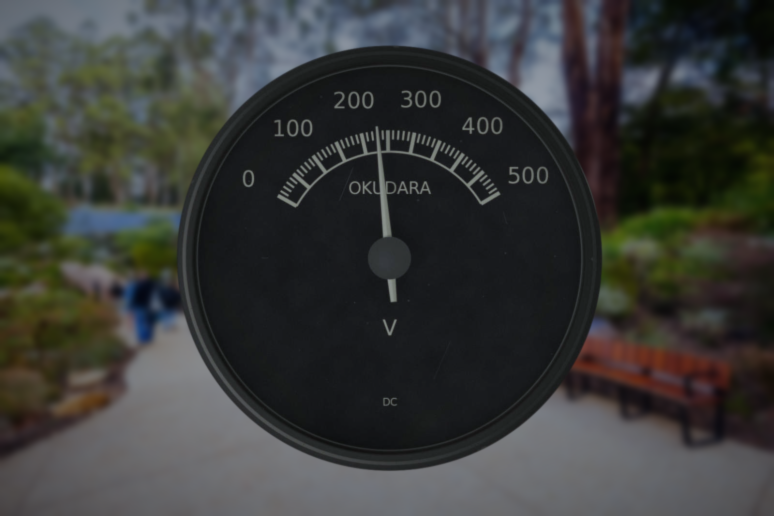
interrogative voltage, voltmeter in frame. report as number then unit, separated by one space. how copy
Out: 230 V
